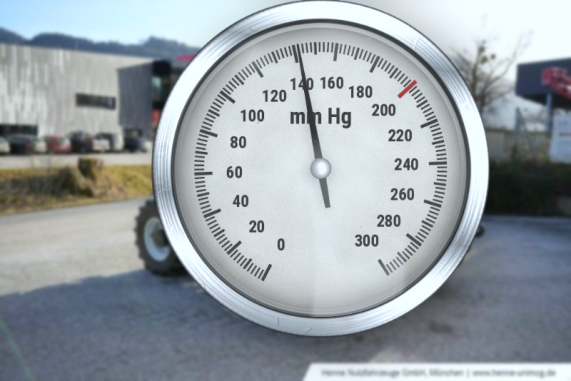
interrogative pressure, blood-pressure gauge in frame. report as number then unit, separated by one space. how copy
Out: 142 mmHg
